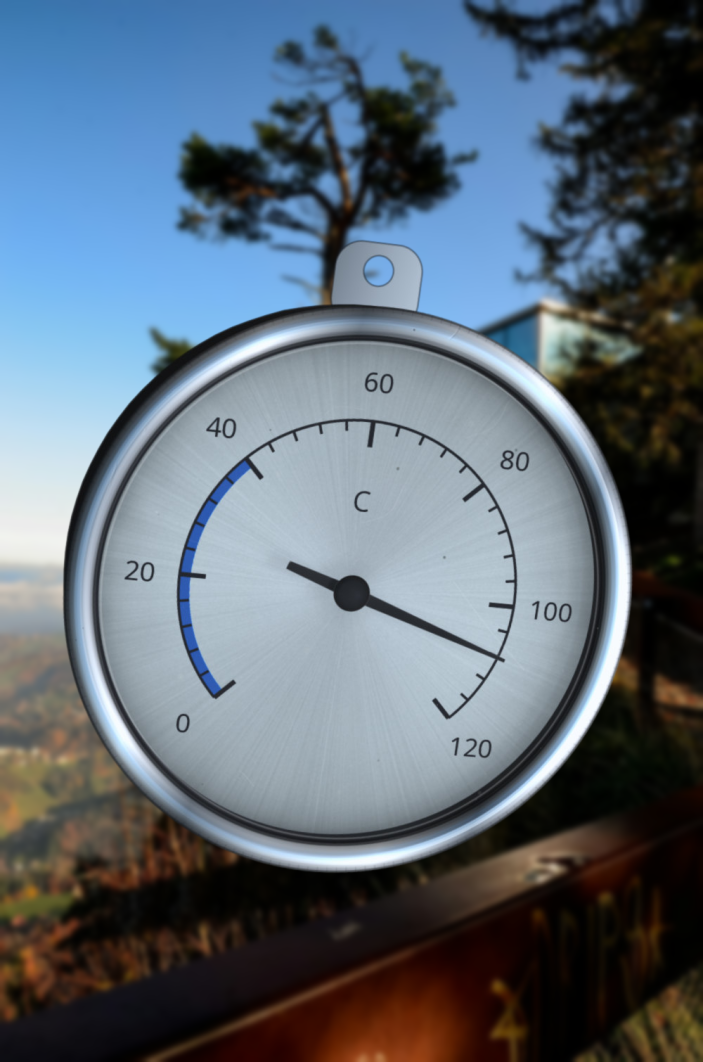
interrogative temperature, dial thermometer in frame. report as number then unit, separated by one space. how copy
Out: 108 °C
